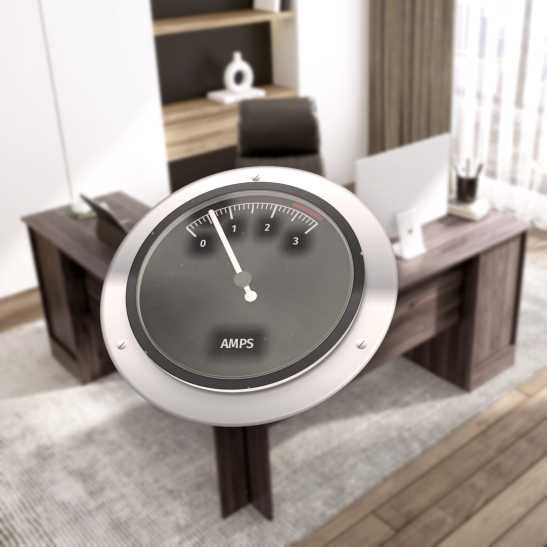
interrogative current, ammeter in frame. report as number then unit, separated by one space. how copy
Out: 0.6 A
